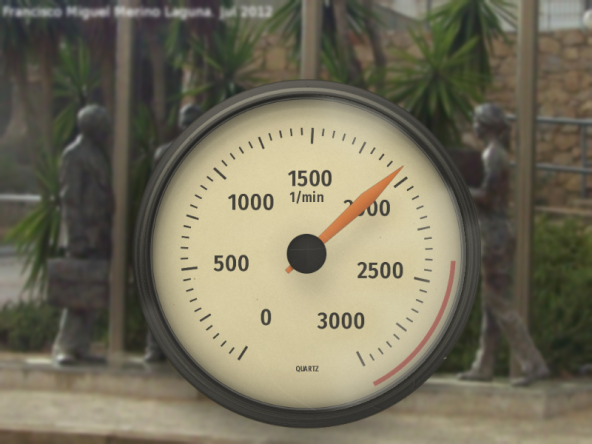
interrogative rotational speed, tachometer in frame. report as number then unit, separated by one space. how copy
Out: 1950 rpm
